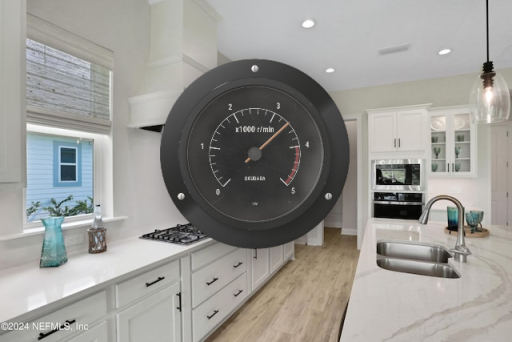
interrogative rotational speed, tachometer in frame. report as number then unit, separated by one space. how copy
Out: 3400 rpm
